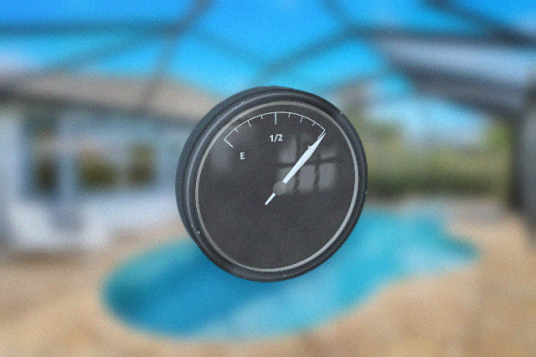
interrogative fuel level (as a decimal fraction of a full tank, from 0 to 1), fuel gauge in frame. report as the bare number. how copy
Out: 1
